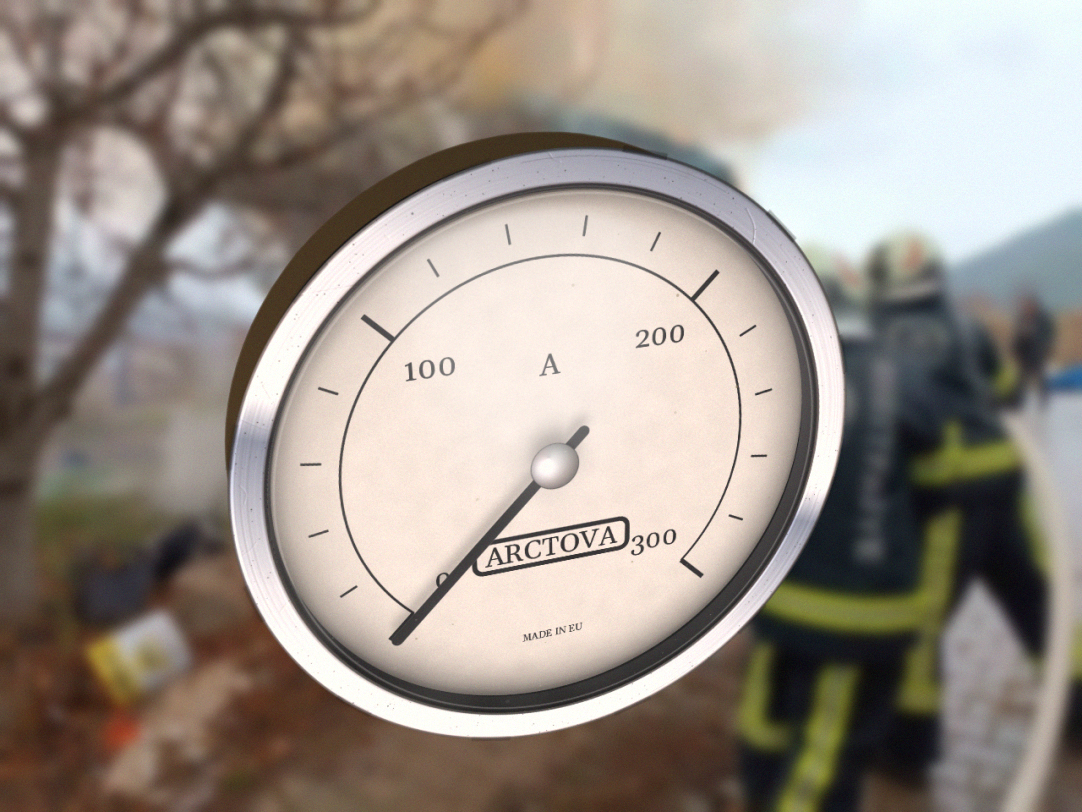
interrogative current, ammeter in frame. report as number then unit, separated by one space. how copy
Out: 0 A
